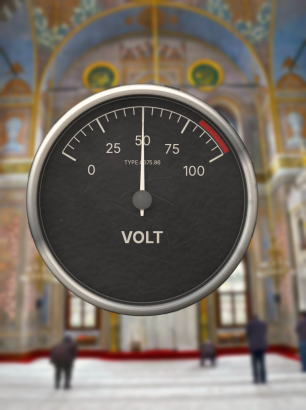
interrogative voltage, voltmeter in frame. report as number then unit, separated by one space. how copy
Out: 50 V
